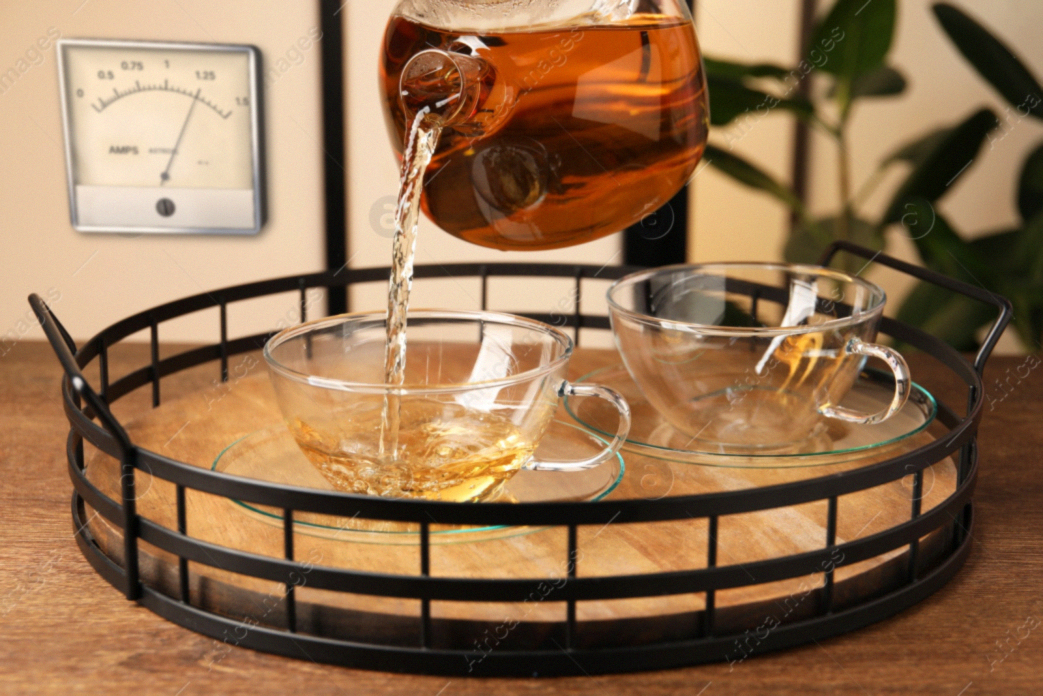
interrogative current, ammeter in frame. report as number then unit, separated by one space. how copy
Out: 1.25 A
